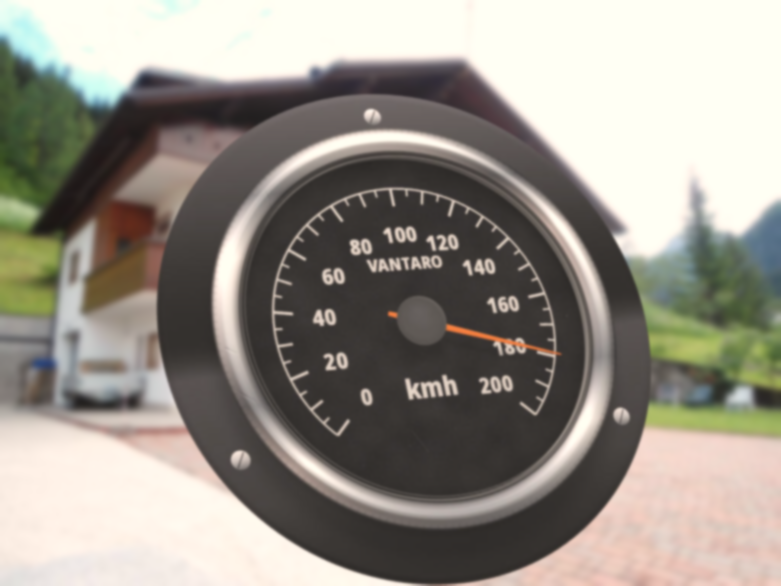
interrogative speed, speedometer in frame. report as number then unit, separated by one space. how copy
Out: 180 km/h
